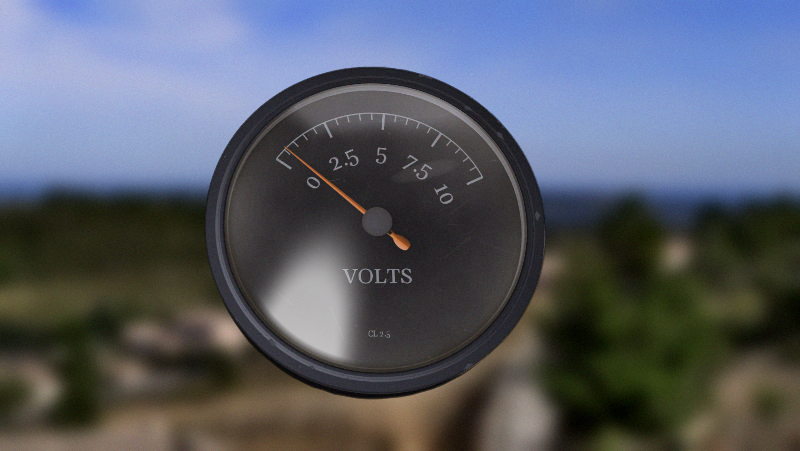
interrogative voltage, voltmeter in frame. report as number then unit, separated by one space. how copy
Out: 0.5 V
